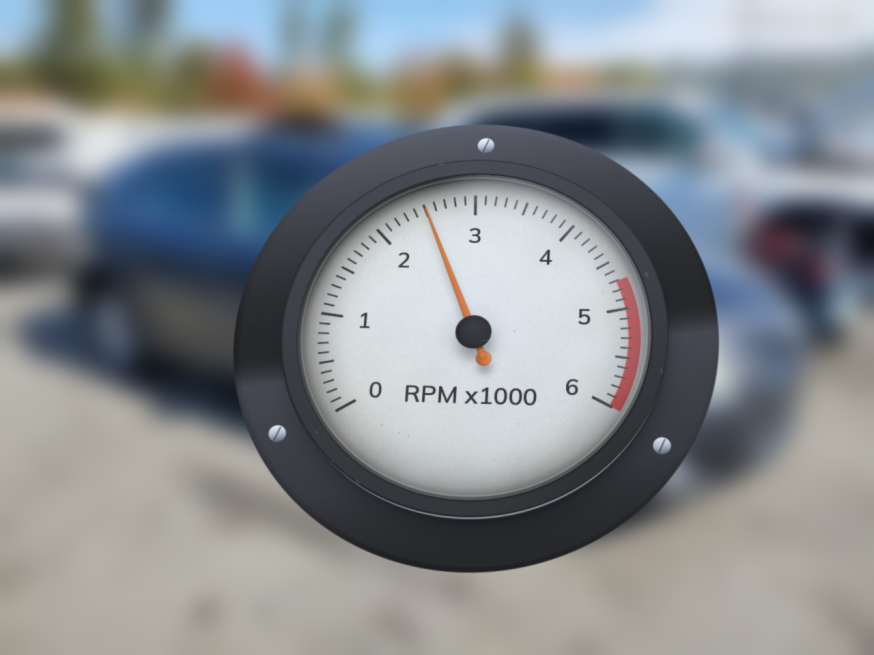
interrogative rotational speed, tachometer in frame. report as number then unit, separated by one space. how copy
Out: 2500 rpm
